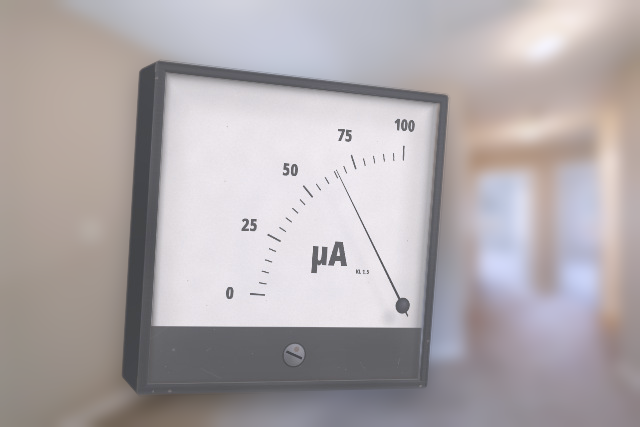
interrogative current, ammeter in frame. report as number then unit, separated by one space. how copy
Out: 65 µA
